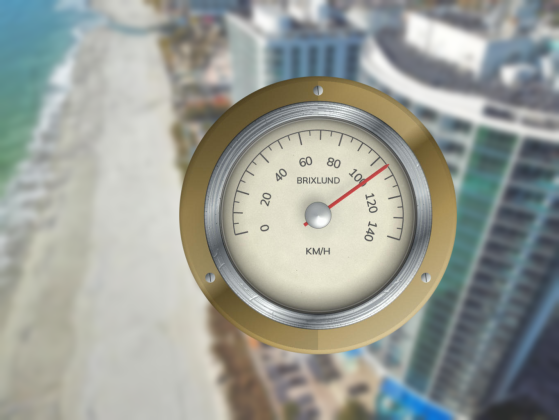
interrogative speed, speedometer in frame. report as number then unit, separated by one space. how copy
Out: 105 km/h
